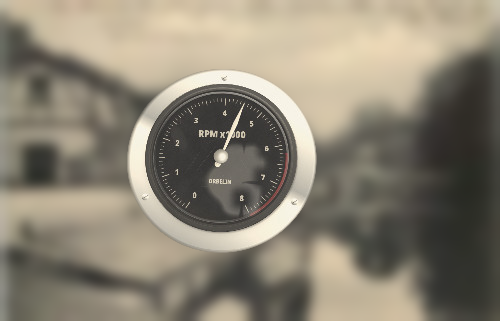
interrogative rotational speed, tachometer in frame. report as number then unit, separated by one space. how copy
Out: 4500 rpm
